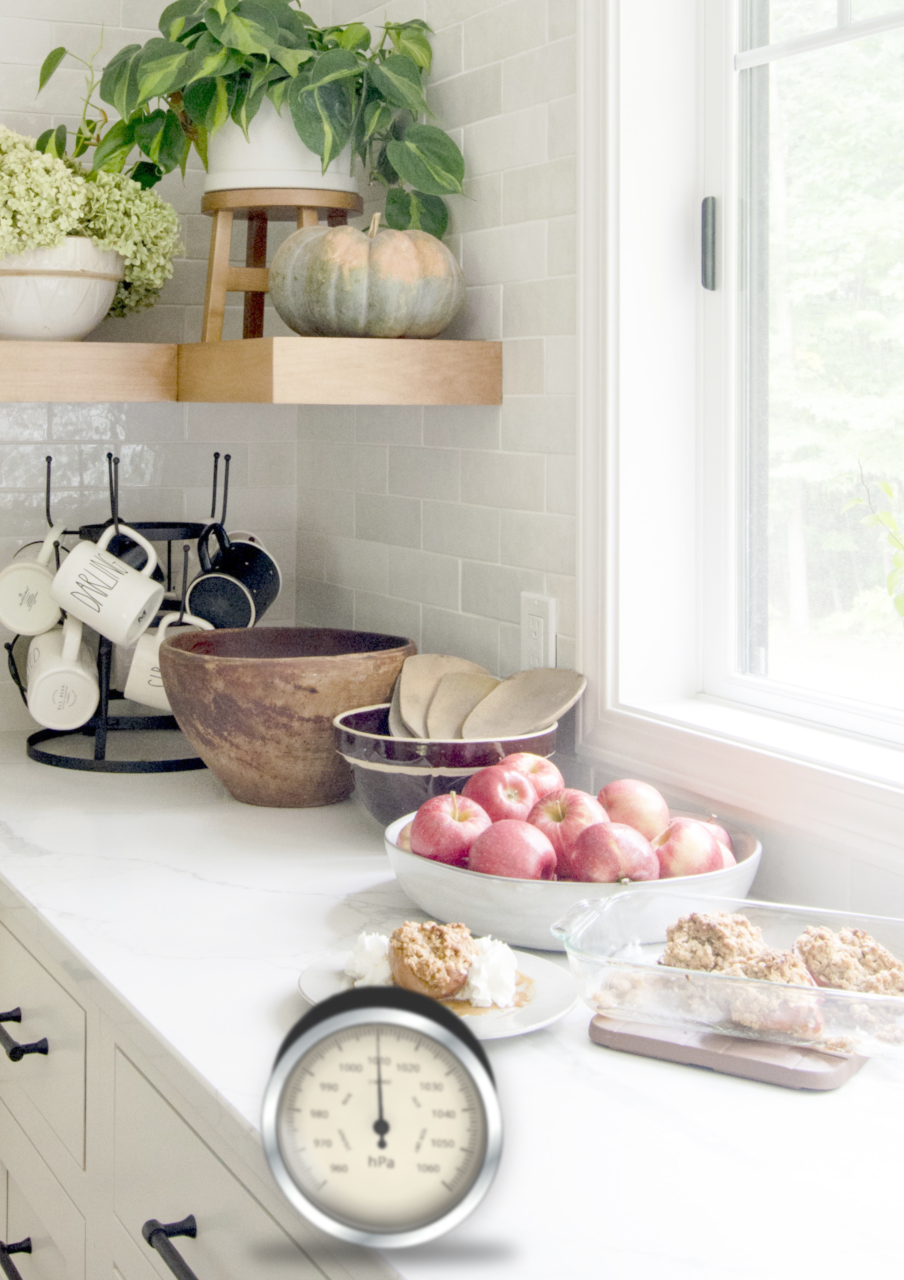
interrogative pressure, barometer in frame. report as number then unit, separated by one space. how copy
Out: 1010 hPa
